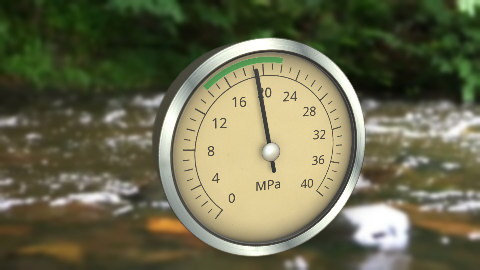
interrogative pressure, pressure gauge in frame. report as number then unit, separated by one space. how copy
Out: 19 MPa
